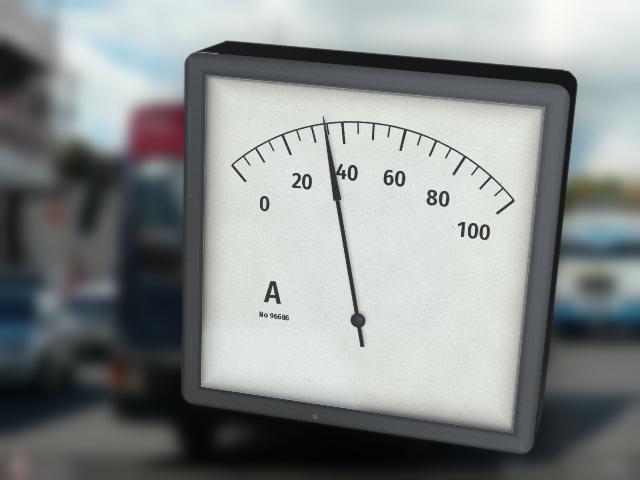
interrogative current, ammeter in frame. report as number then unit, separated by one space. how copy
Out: 35 A
